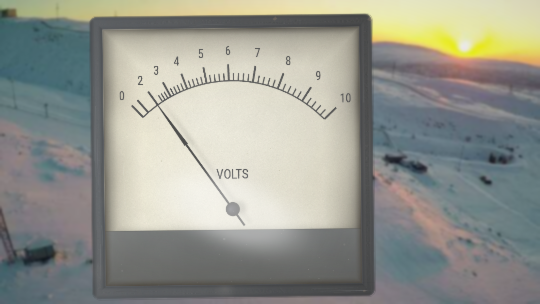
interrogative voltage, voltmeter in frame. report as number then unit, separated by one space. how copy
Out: 2 V
